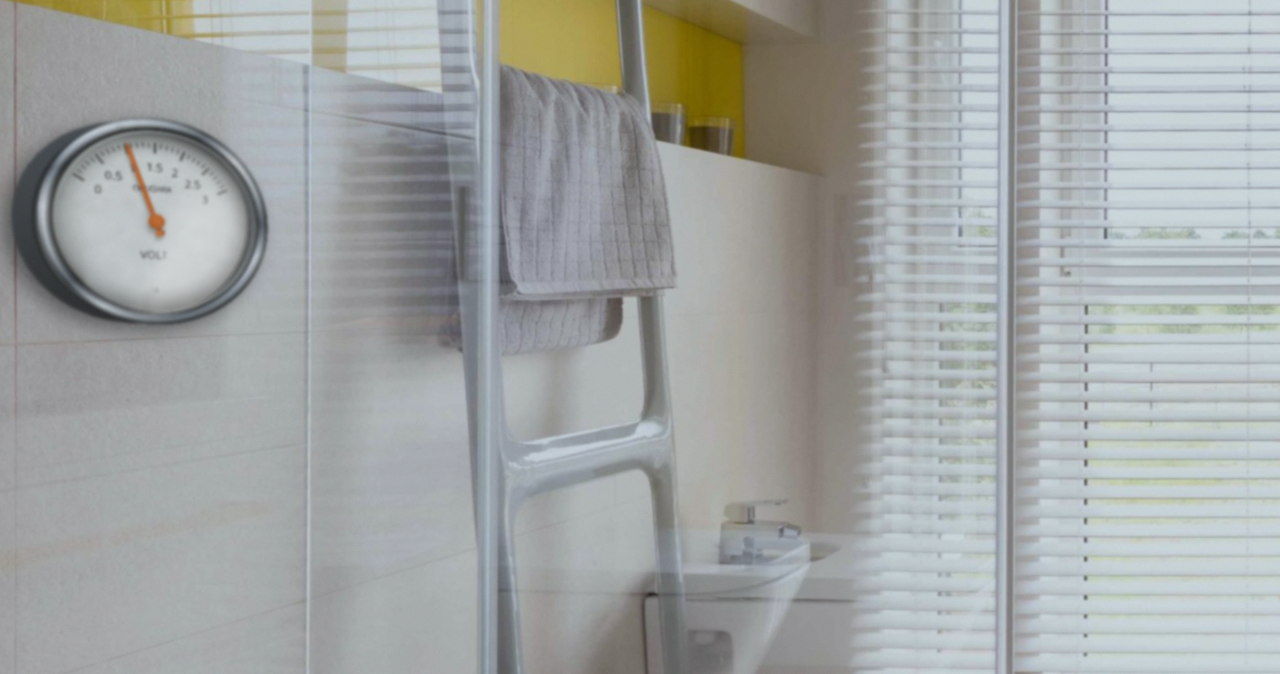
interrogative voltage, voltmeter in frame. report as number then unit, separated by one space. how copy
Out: 1 V
